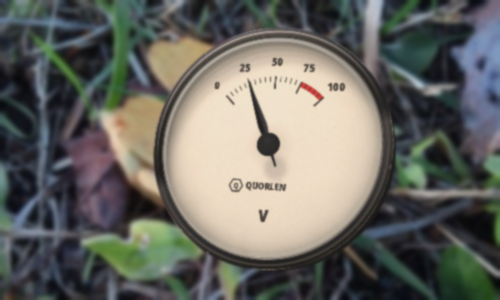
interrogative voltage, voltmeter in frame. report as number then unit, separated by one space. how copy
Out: 25 V
